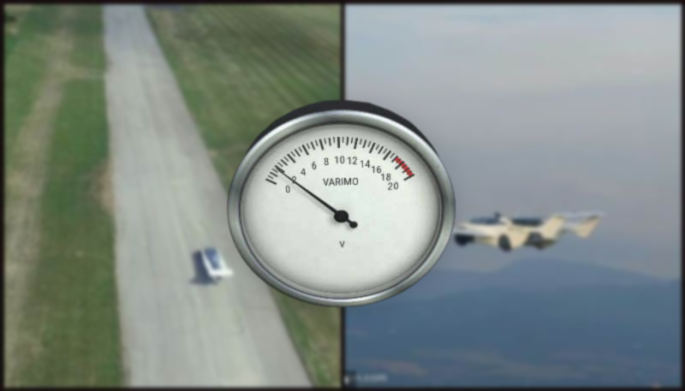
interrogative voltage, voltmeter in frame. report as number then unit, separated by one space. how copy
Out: 2 V
